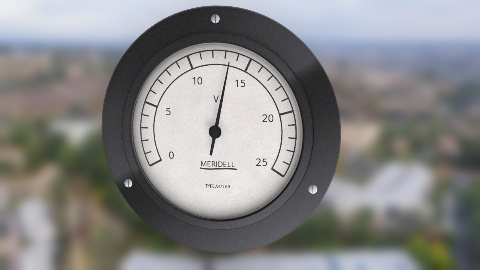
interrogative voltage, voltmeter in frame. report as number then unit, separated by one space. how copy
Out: 13.5 V
